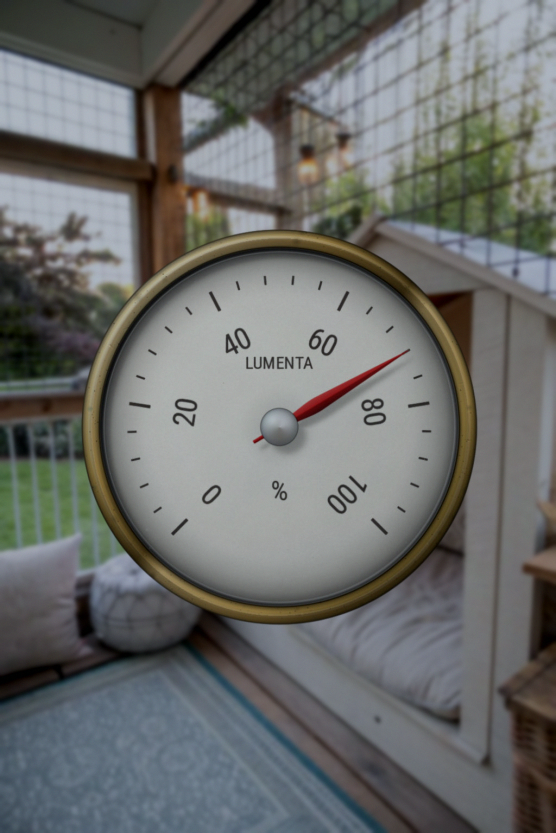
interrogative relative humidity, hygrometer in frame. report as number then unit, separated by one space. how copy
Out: 72 %
